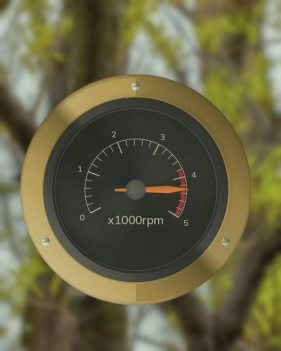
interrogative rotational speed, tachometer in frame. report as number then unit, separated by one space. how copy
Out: 4300 rpm
